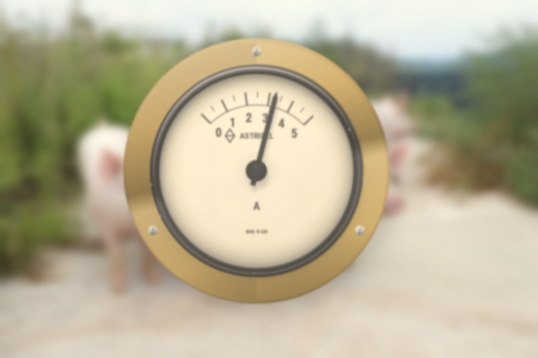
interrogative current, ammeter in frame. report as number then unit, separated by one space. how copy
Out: 3.25 A
